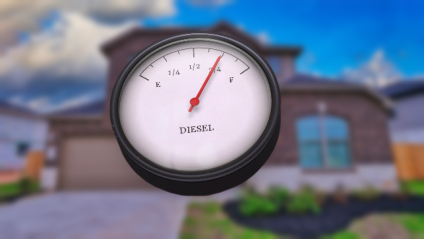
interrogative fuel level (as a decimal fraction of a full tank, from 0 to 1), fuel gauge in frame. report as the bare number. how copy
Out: 0.75
